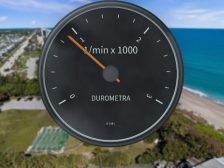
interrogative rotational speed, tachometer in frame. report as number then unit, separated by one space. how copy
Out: 900 rpm
